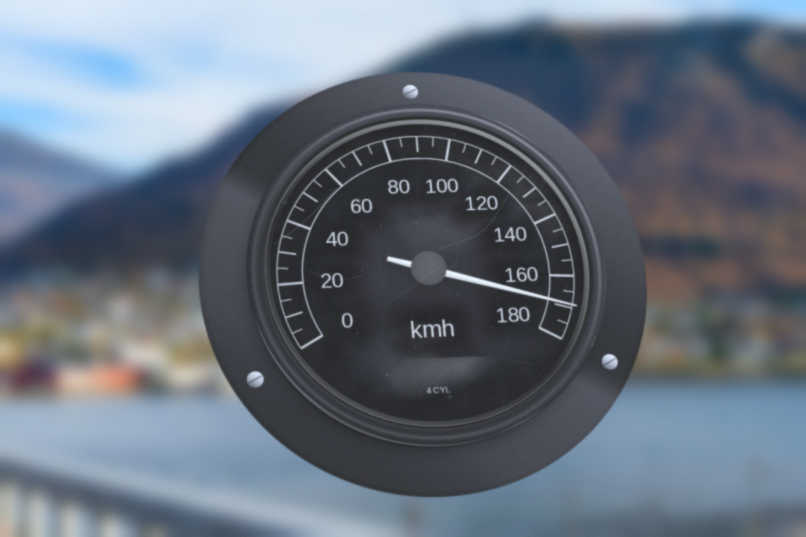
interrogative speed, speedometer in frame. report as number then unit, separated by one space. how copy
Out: 170 km/h
